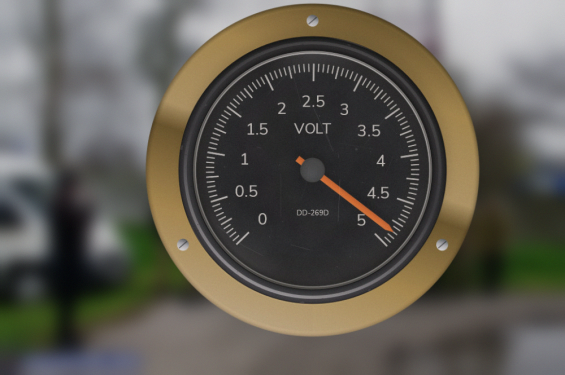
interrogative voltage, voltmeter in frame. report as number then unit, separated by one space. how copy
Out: 4.85 V
